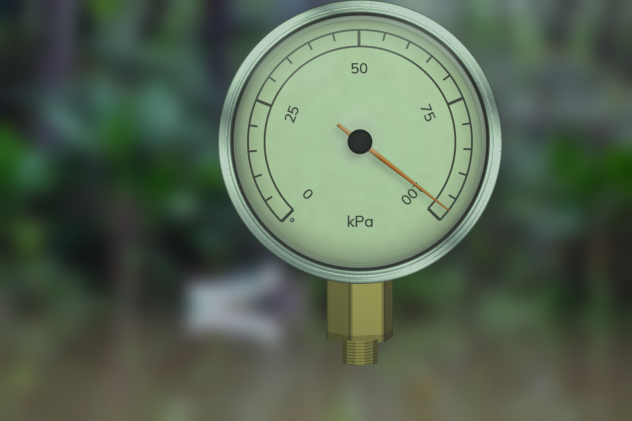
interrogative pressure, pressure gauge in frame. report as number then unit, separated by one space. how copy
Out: 97.5 kPa
